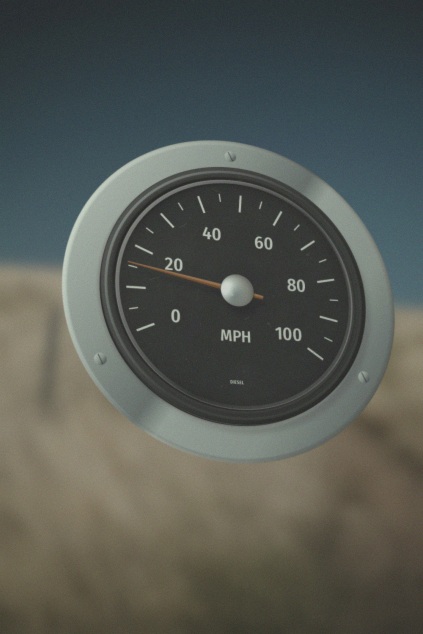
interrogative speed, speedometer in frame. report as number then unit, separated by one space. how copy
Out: 15 mph
